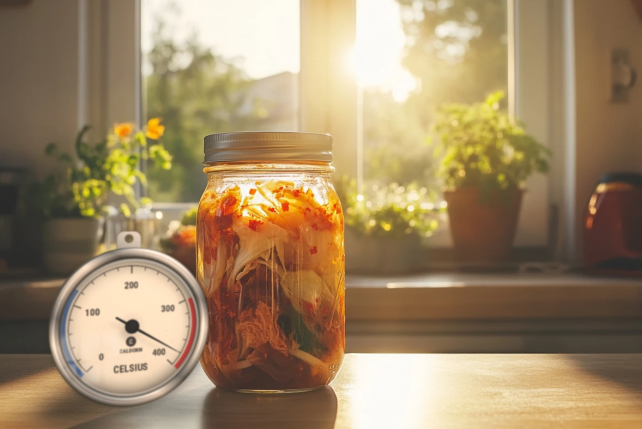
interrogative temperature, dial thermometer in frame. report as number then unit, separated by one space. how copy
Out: 380 °C
